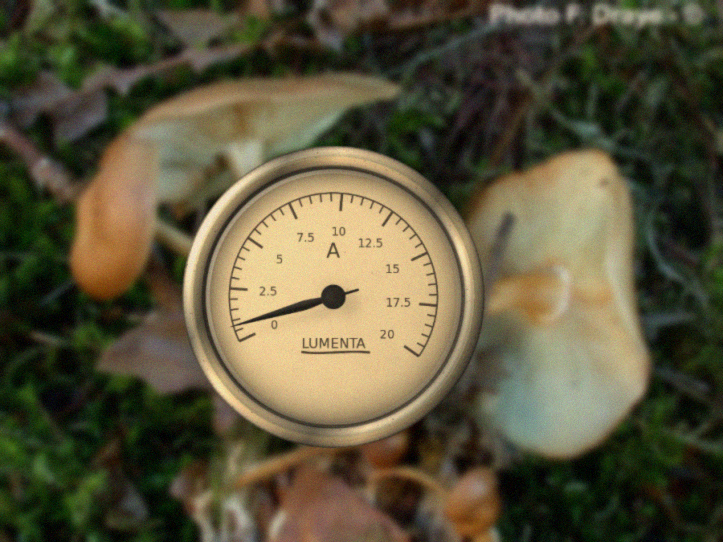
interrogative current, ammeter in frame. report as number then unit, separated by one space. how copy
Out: 0.75 A
